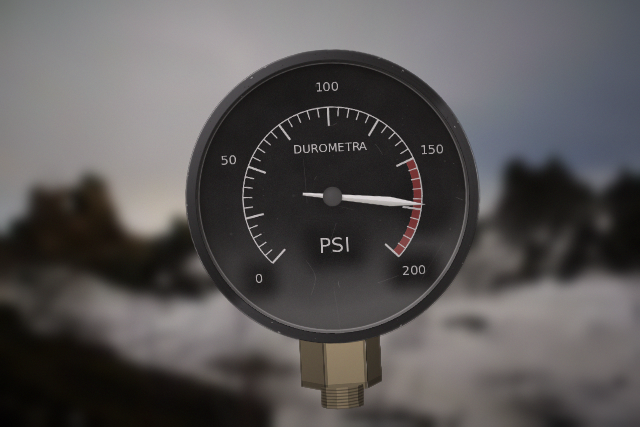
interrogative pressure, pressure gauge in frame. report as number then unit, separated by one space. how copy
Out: 172.5 psi
